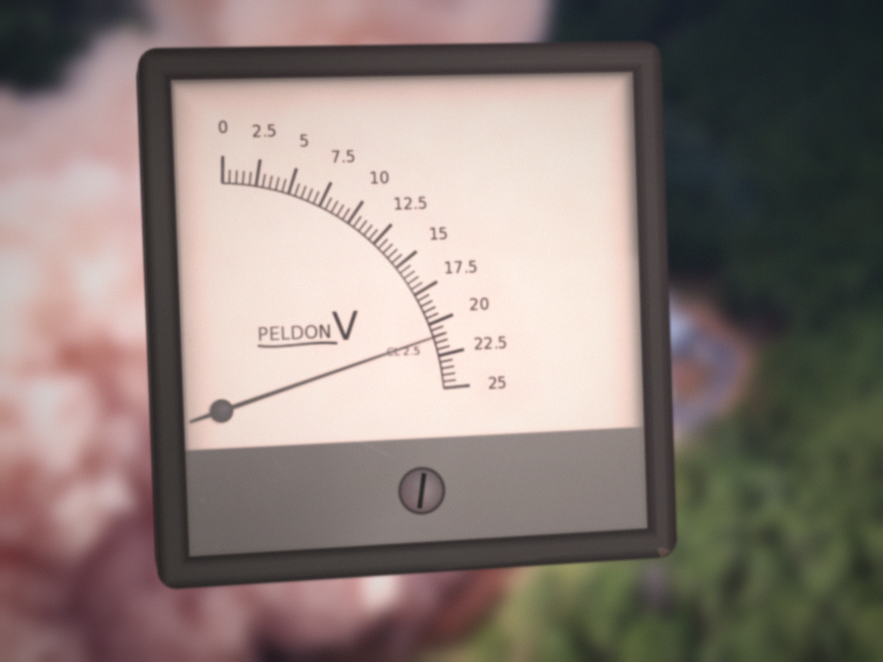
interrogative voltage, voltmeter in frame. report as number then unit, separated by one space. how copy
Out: 21 V
